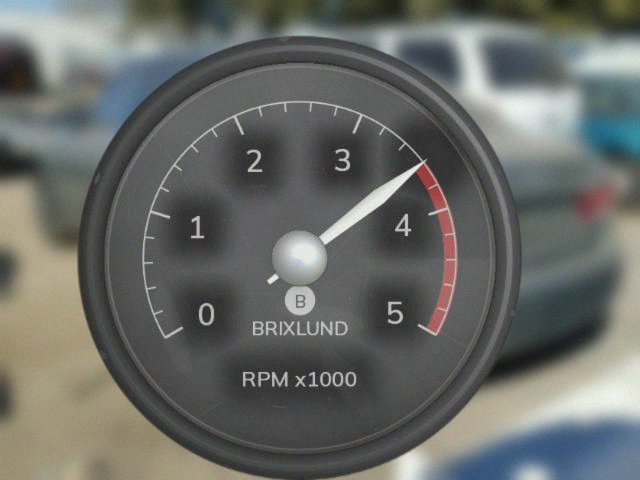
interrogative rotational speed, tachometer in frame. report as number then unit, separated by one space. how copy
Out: 3600 rpm
